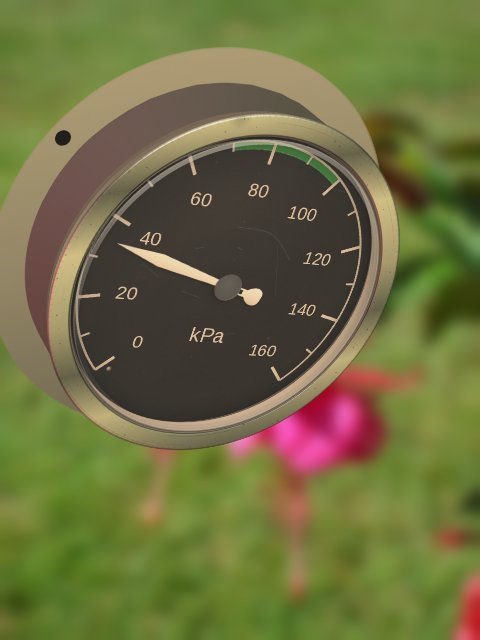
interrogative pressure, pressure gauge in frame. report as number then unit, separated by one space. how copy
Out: 35 kPa
